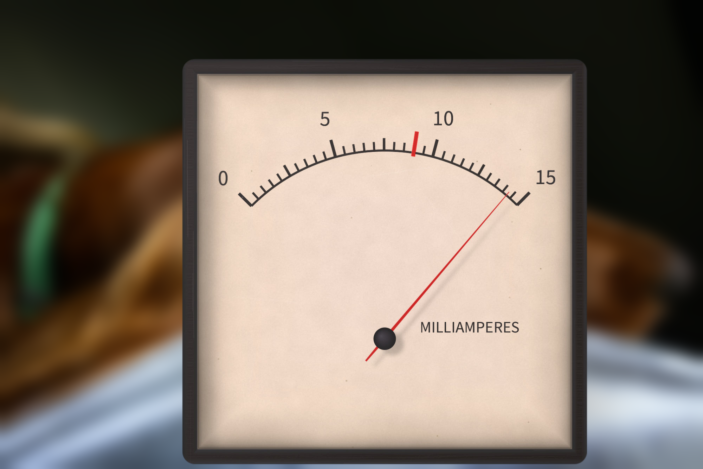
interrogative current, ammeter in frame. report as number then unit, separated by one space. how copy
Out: 14.25 mA
